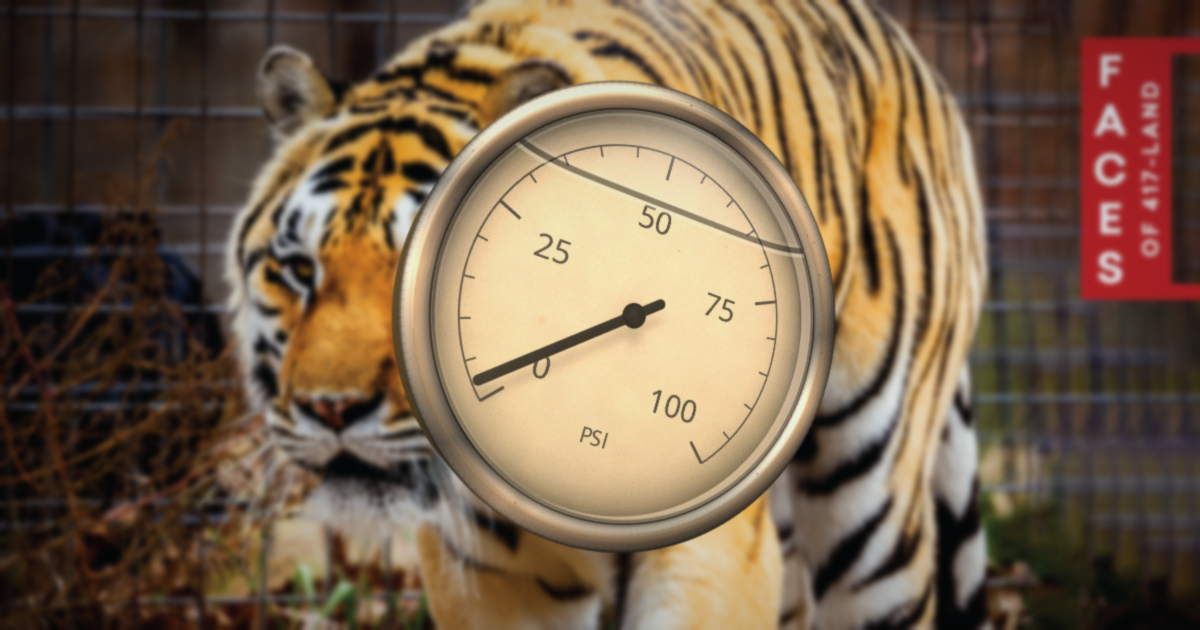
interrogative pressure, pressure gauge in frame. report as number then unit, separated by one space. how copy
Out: 2.5 psi
